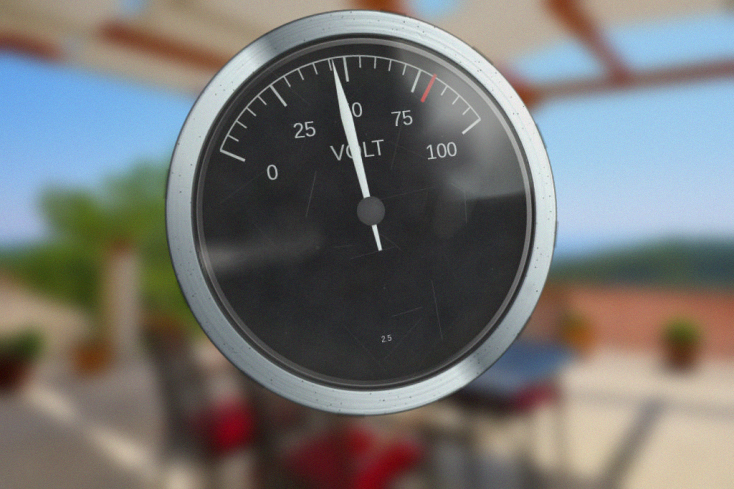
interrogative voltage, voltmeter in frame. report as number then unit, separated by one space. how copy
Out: 45 V
